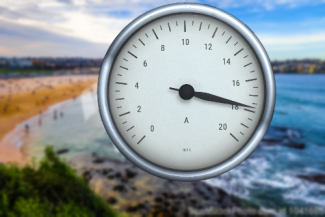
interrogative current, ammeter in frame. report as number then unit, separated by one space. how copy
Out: 17.75 A
